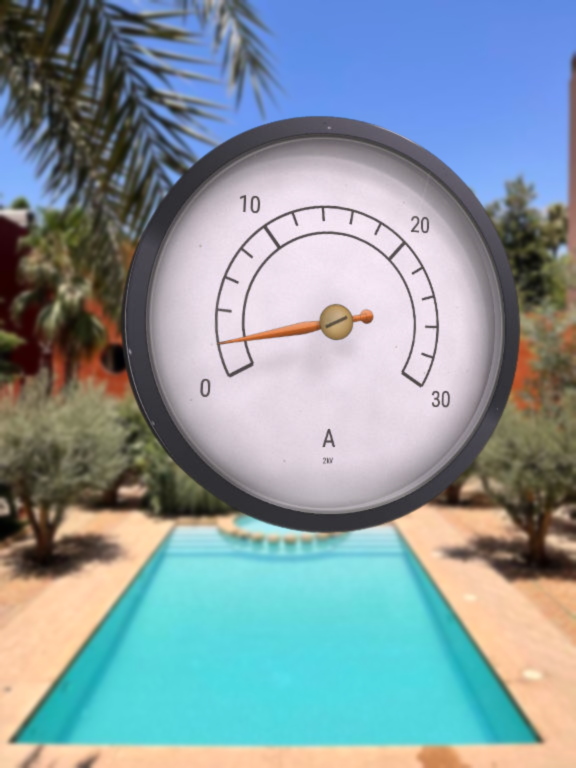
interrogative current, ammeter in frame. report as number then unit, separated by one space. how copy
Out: 2 A
